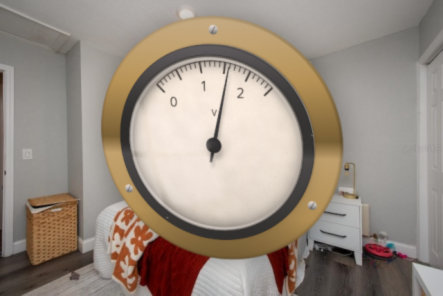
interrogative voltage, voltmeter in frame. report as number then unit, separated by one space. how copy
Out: 1.6 V
